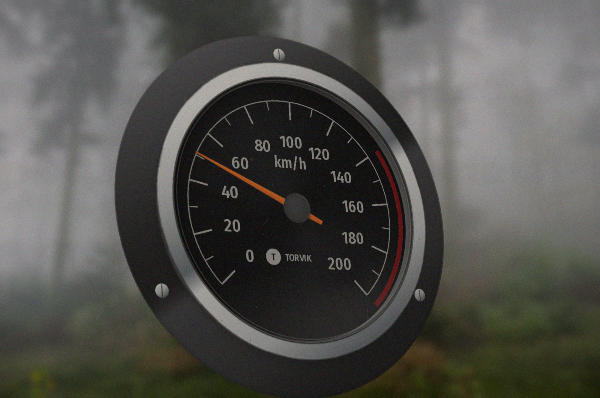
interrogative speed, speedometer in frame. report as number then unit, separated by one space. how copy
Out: 50 km/h
